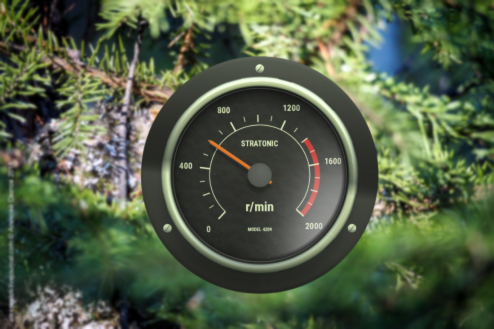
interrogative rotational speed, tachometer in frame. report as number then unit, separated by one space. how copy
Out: 600 rpm
